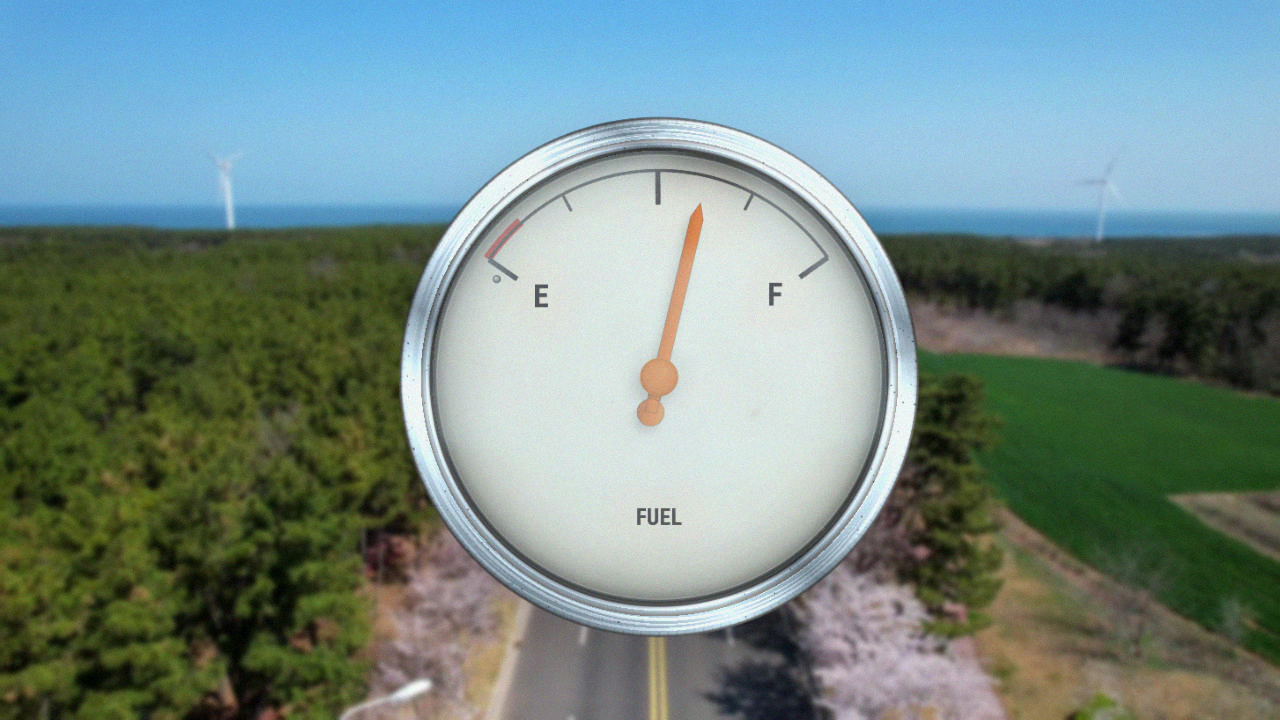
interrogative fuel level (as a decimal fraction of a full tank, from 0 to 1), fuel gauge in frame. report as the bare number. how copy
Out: 0.625
